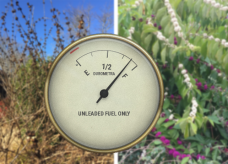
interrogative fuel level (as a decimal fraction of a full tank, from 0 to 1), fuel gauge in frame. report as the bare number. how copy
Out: 0.875
